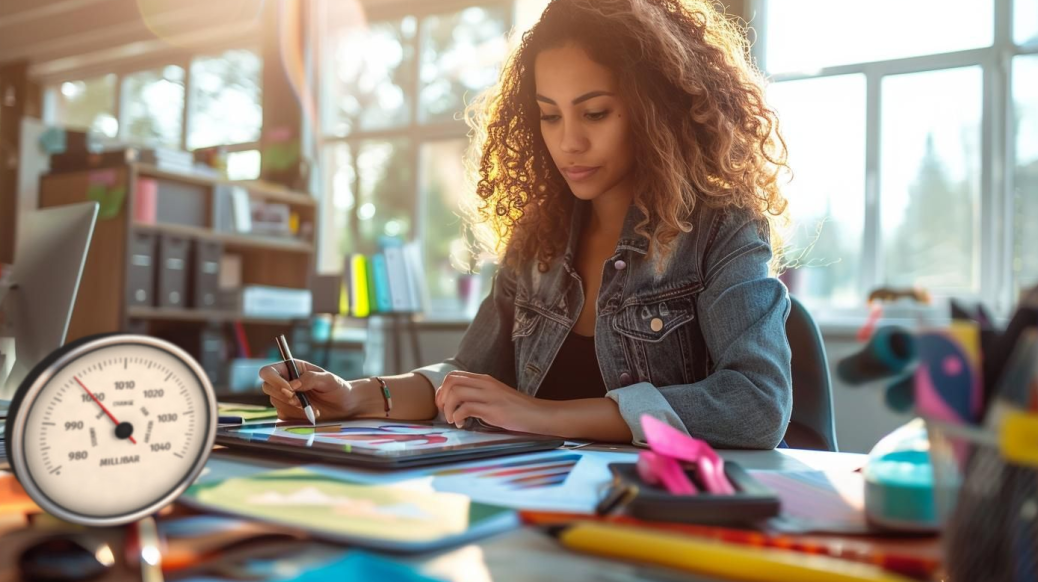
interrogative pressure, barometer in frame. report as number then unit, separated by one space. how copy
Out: 1000 mbar
